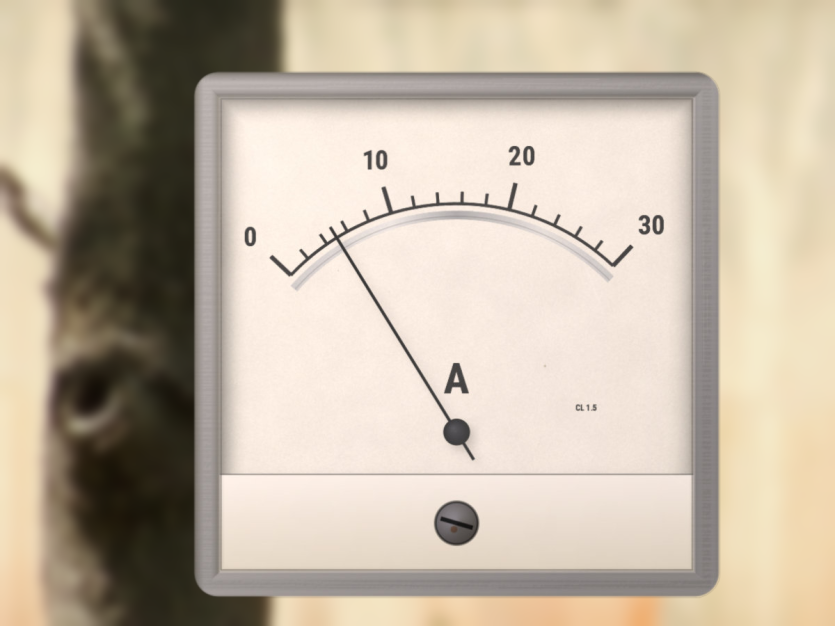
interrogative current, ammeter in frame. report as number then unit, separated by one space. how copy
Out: 5 A
